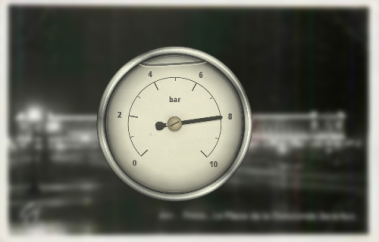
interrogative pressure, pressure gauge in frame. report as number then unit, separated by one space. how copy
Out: 8 bar
